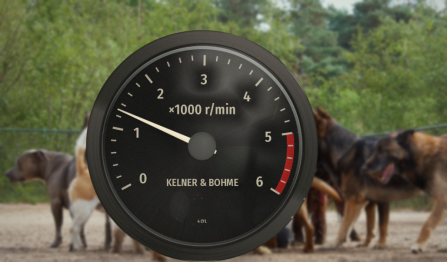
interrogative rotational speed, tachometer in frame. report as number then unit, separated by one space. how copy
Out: 1300 rpm
